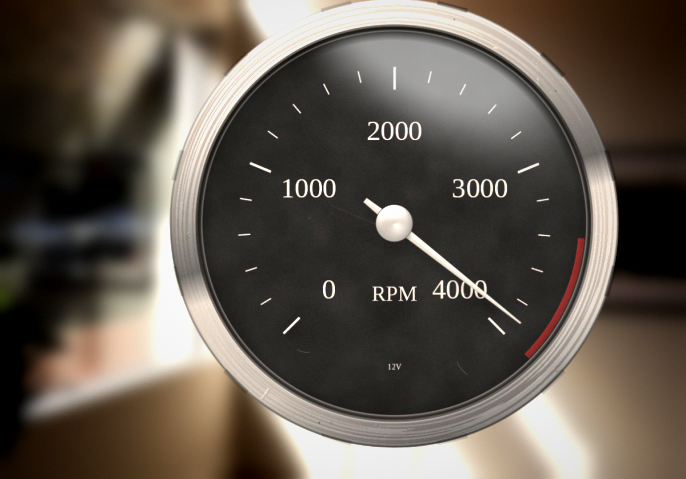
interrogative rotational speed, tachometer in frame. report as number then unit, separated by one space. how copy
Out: 3900 rpm
